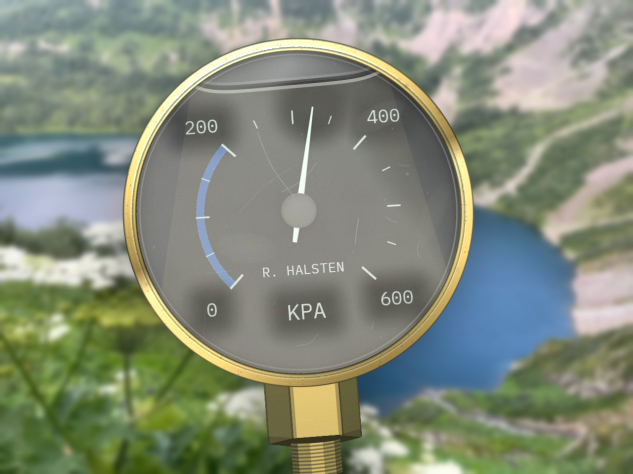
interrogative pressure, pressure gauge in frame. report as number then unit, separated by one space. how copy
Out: 325 kPa
